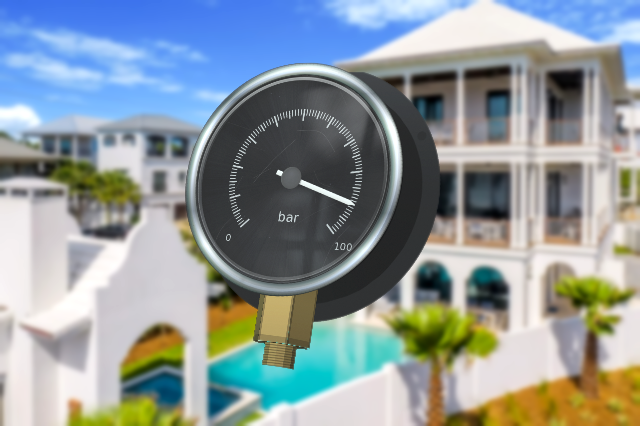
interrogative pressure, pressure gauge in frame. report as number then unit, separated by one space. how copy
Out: 90 bar
